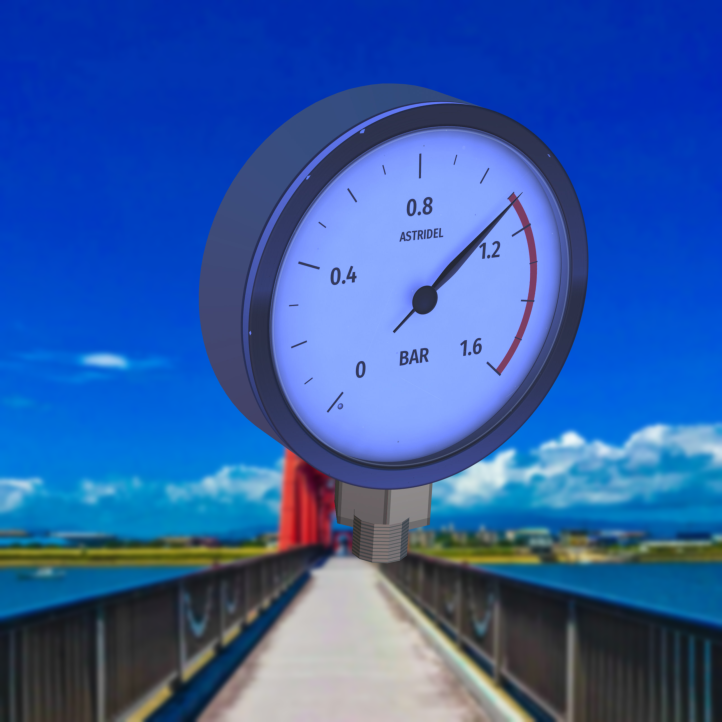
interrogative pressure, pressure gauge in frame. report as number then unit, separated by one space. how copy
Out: 1.1 bar
